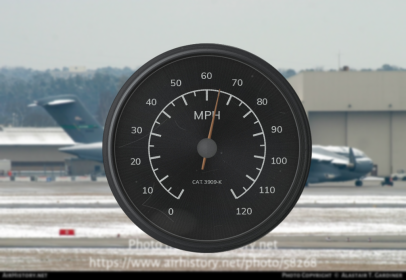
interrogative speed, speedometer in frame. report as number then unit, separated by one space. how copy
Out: 65 mph
